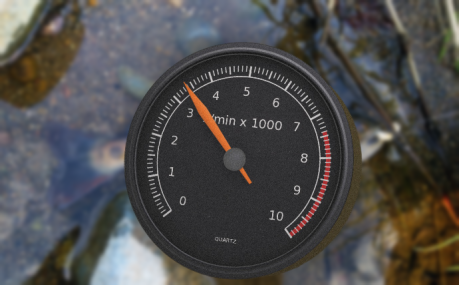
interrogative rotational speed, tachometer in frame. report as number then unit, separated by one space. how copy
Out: 3400 rpm
